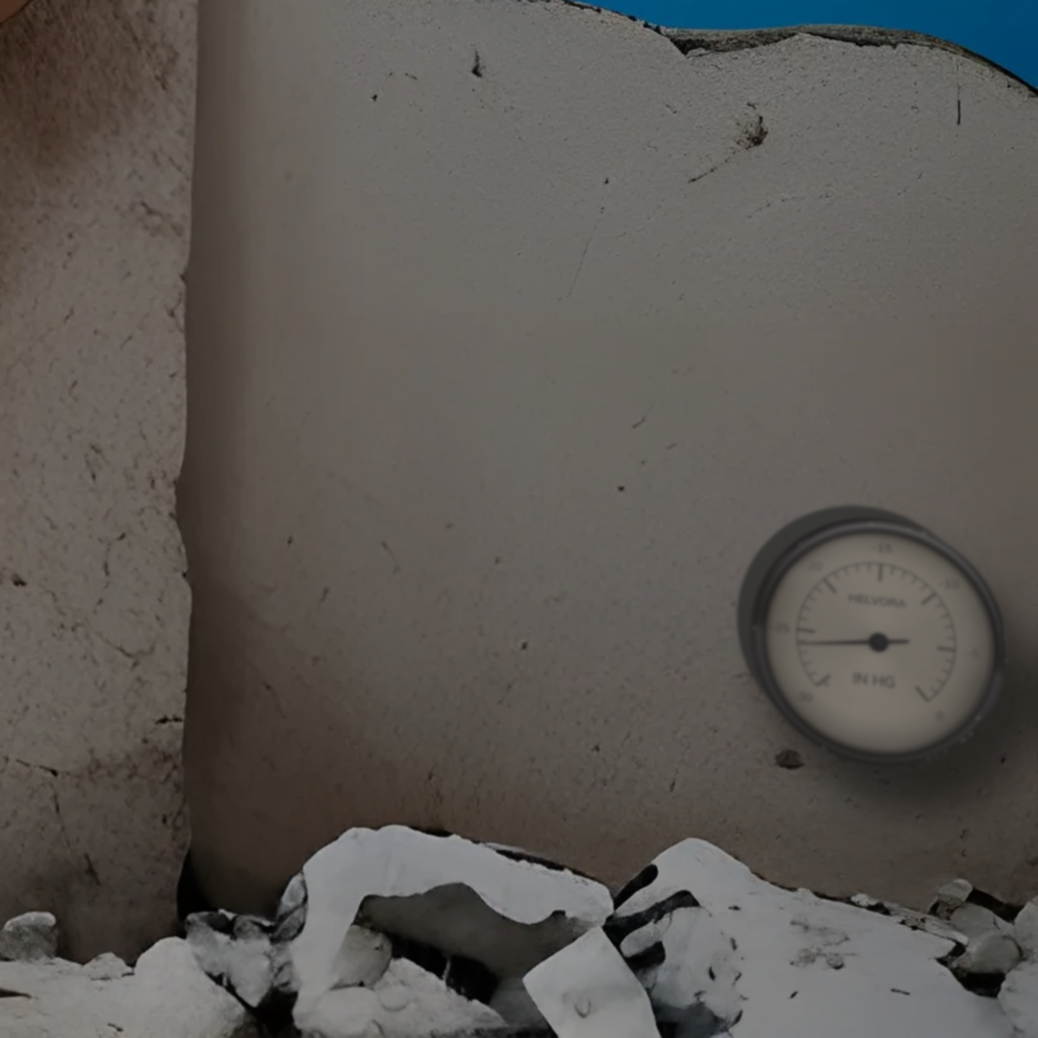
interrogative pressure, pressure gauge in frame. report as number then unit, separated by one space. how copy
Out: -26 inHg
